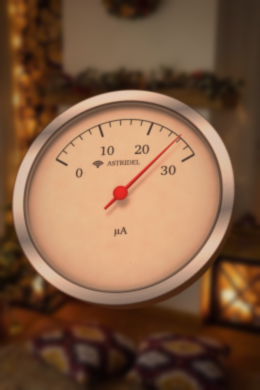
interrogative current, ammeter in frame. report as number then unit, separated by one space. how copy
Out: 26 µA
